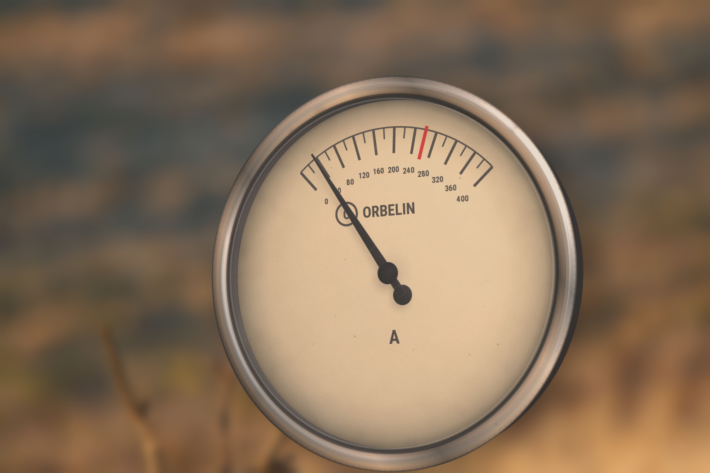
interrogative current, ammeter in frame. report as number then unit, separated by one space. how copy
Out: 40 A
